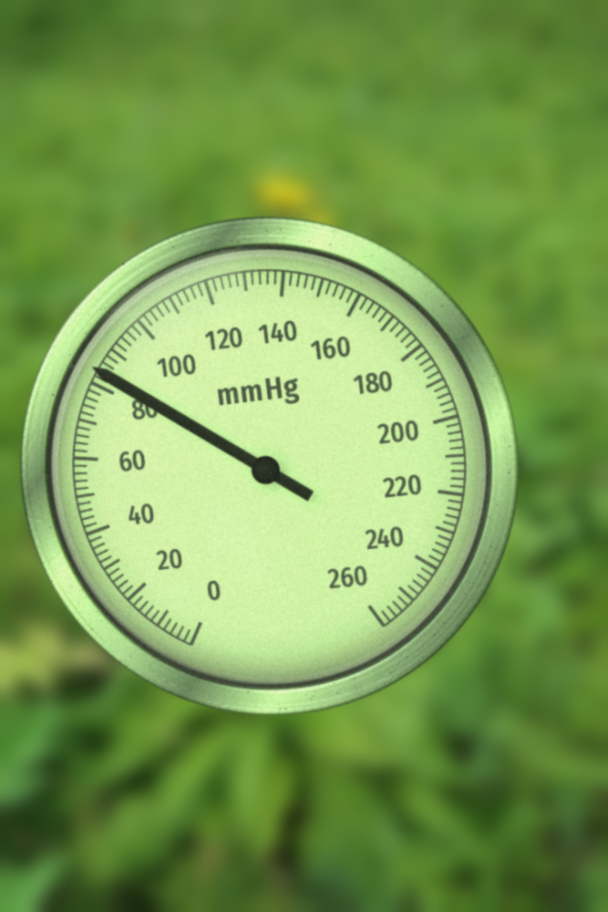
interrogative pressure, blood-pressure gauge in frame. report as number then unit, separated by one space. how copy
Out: 84 mmHg
